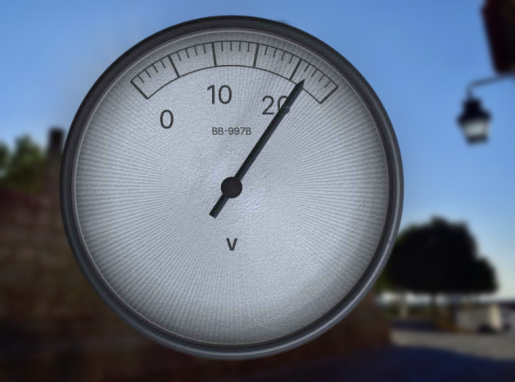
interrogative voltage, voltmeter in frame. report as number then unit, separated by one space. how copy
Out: 21.5 V
